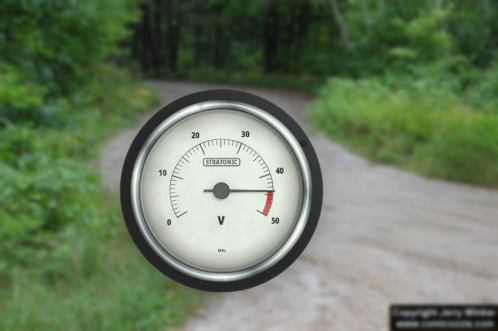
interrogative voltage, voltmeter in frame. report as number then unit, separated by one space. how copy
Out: 44 V
